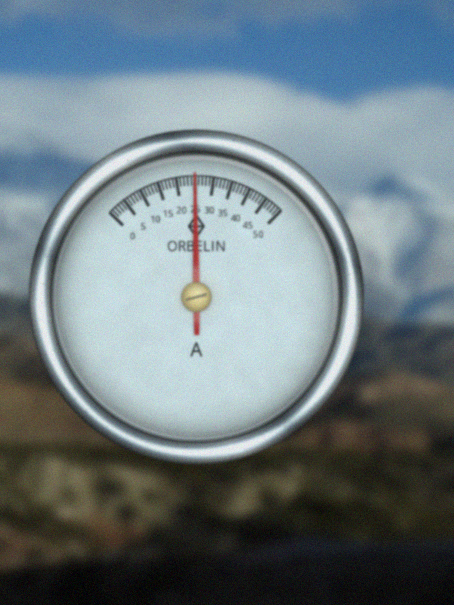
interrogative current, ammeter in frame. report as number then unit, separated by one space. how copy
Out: 25 A
